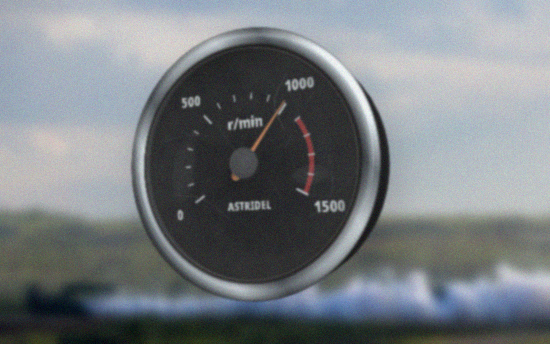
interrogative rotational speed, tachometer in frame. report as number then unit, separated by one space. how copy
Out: 1000 rpm
